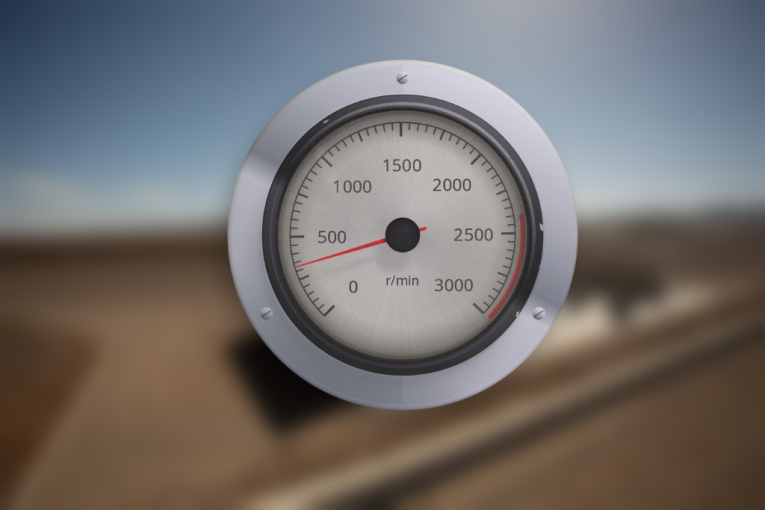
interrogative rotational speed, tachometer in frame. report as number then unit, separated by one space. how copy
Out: 325 rpm
